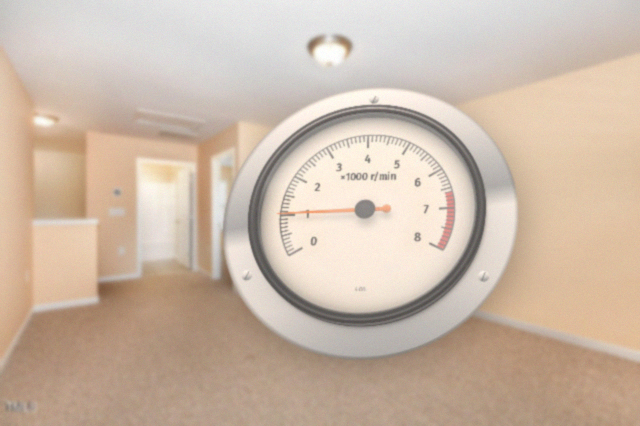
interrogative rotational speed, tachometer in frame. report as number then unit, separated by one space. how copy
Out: 1000 rpm
